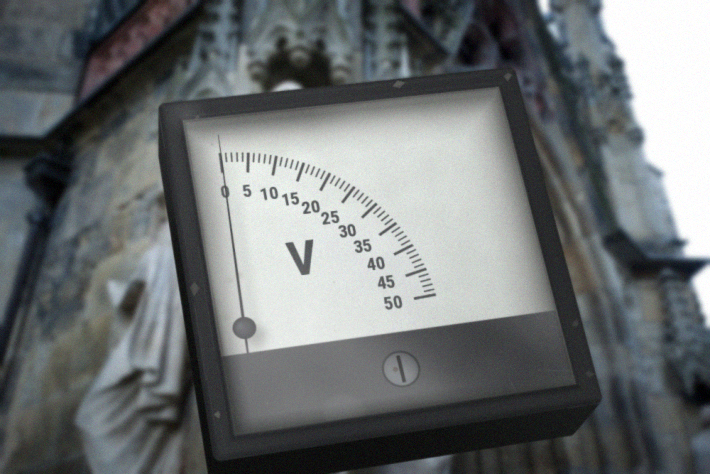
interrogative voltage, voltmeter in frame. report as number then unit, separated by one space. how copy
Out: 0 V
